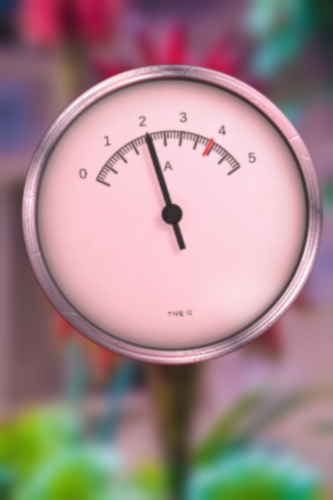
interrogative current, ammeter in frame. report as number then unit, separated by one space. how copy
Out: 2 A
